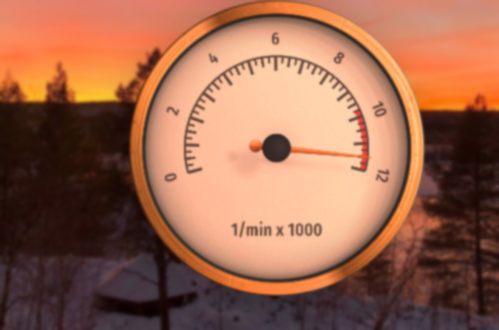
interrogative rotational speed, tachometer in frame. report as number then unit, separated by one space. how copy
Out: 11500 rpm
